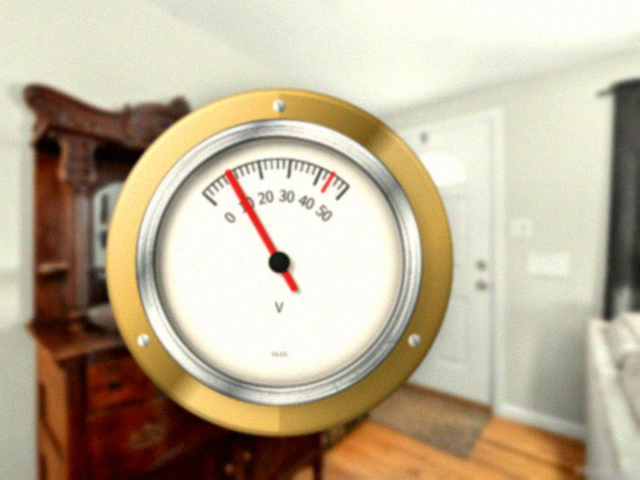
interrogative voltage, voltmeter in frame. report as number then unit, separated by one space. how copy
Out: 10 V
